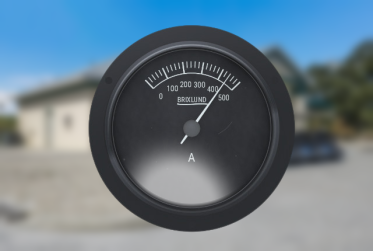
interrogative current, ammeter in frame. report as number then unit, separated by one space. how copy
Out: 440 A
